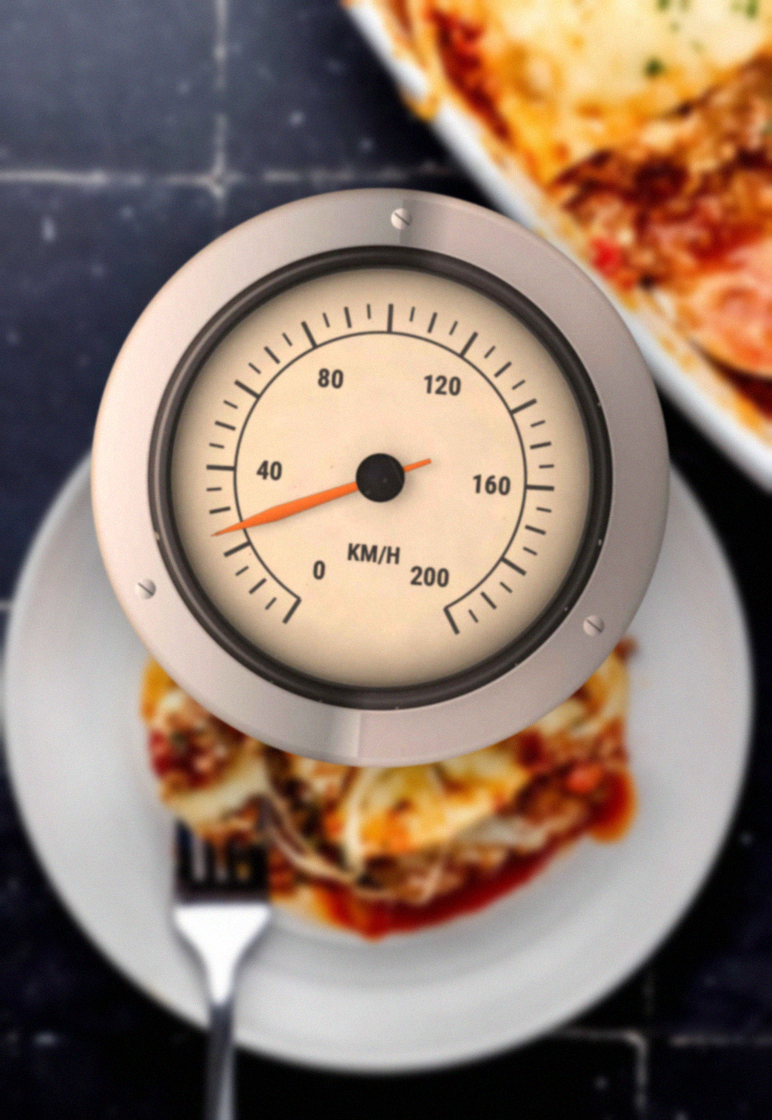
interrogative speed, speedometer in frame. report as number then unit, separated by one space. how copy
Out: 25 km/h
